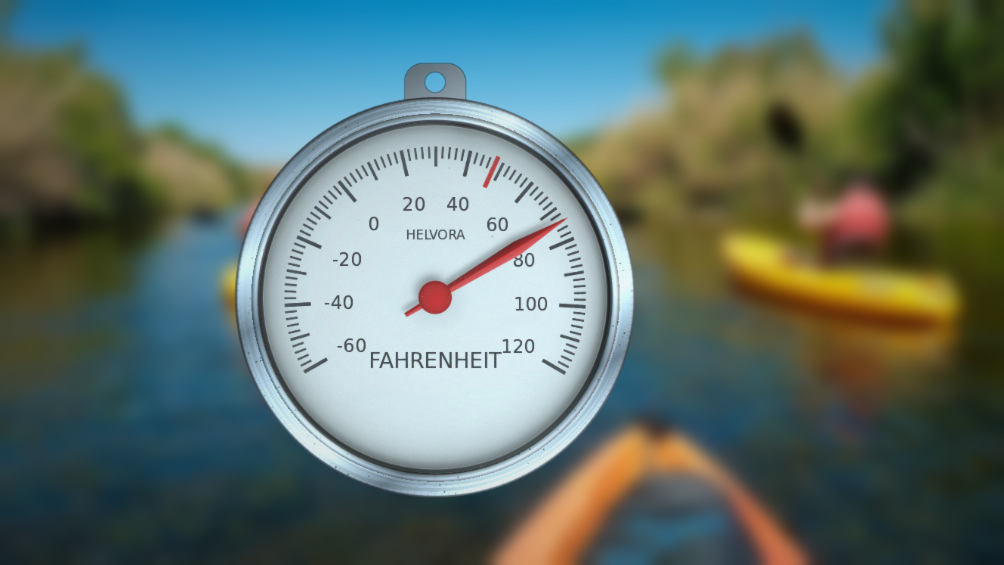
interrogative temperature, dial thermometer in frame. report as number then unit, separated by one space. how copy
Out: 74 °F
